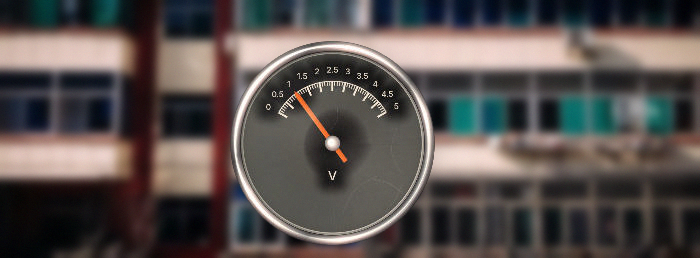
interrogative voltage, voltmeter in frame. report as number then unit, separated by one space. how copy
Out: 1 V
